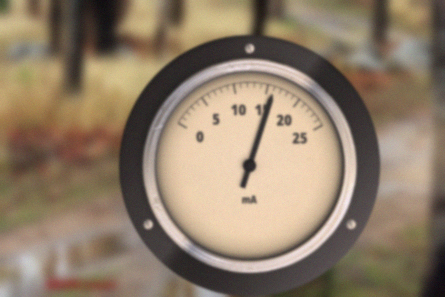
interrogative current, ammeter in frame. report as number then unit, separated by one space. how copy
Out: 16 mA
